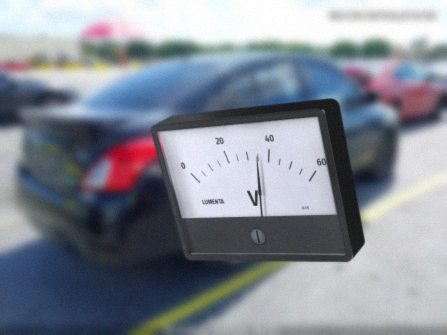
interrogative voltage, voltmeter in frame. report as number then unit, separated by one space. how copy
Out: 35 V
